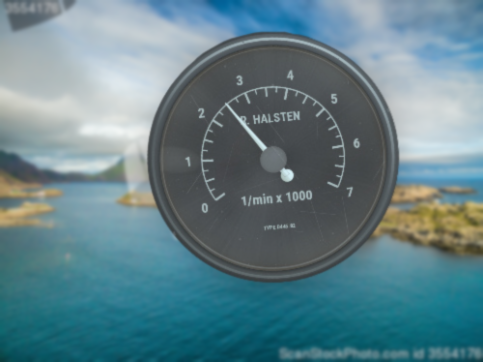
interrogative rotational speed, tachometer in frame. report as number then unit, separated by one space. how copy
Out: 2500 rpm
